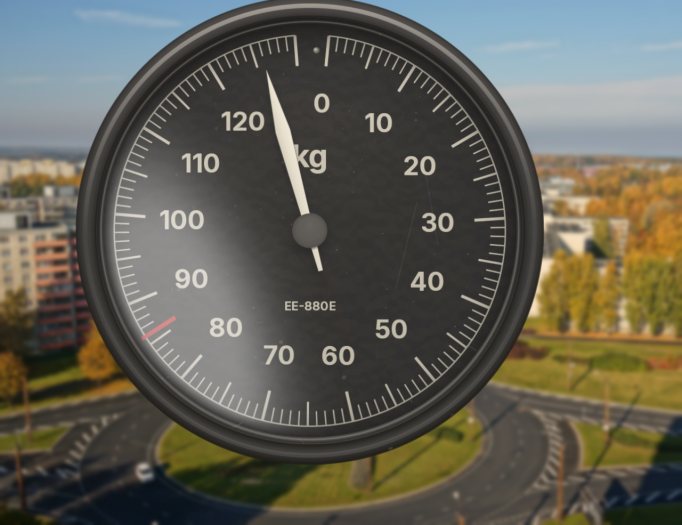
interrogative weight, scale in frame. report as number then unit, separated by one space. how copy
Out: 126 kg
